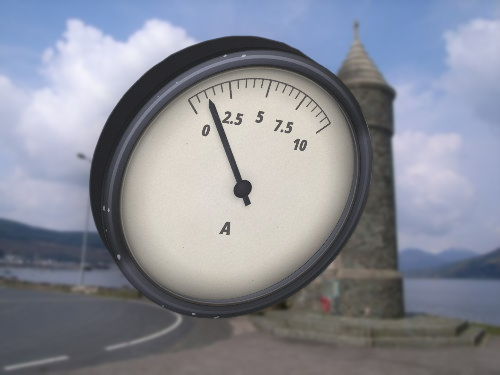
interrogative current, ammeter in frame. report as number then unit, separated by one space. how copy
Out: 1 A
